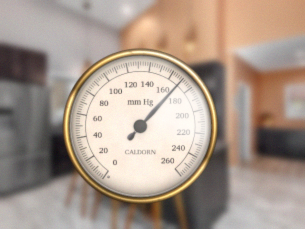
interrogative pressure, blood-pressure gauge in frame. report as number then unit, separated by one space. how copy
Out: 170 mmHg
